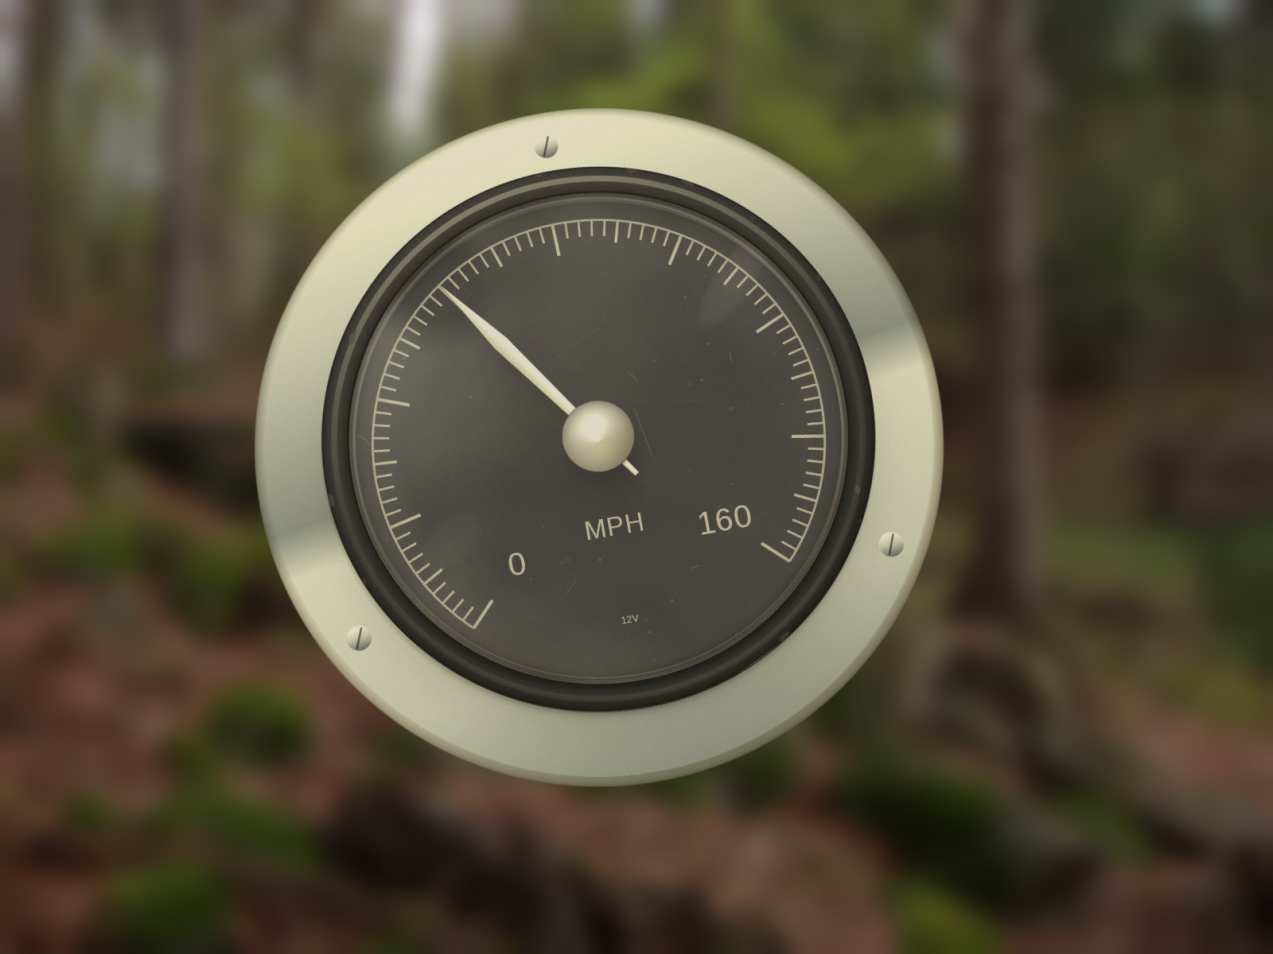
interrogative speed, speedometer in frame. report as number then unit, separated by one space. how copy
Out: 60 mph
